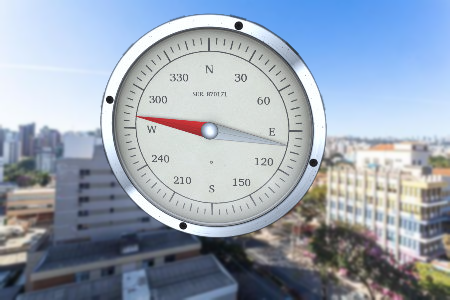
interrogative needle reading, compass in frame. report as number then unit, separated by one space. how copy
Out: 280 °
